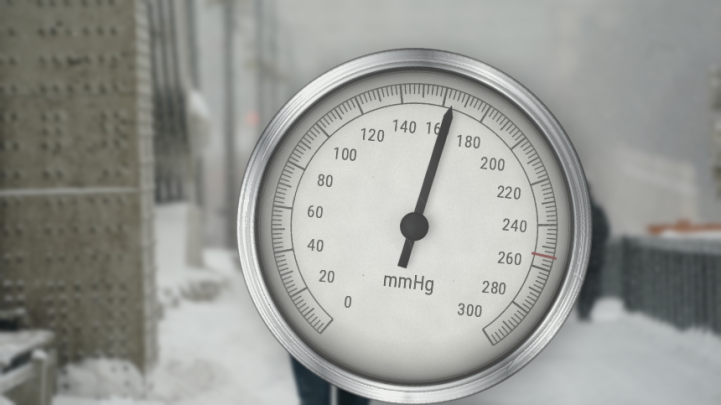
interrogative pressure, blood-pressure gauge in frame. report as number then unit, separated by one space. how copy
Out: 164 mmHg
